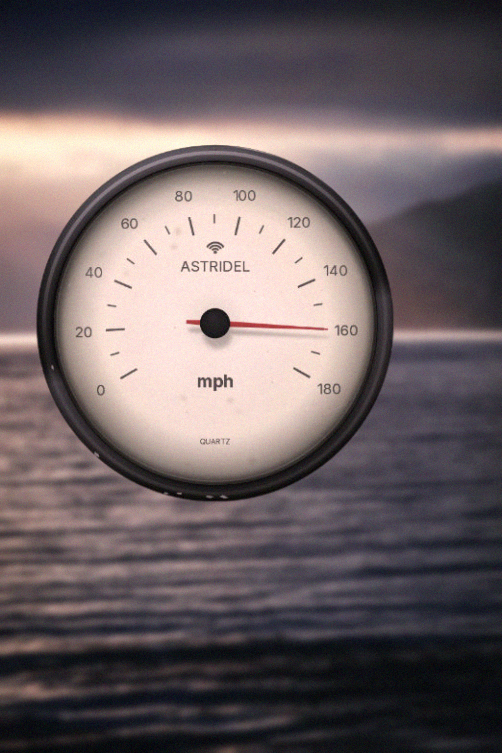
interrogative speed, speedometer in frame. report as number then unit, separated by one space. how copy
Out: 160 mph
